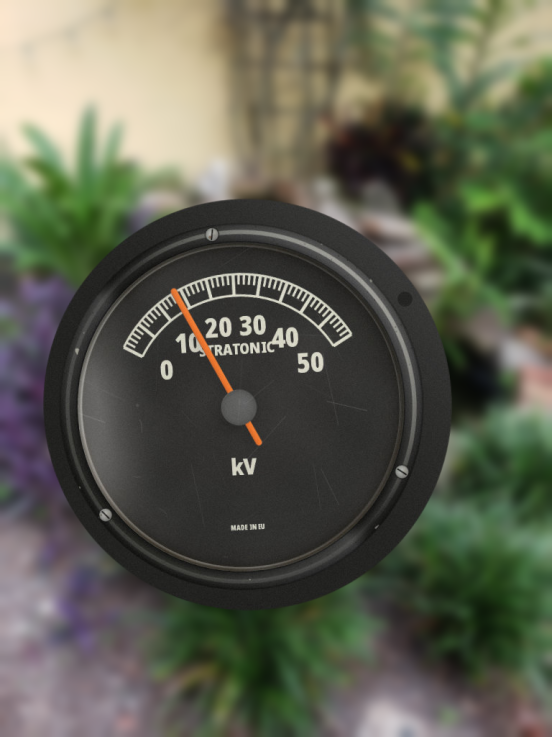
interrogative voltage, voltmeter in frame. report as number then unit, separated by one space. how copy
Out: 14 kV
